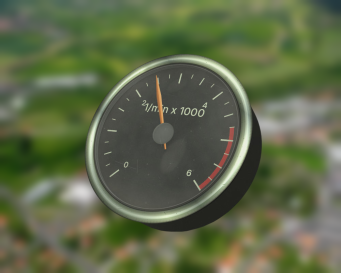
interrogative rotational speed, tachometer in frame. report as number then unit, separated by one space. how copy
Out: 2500 rpm
